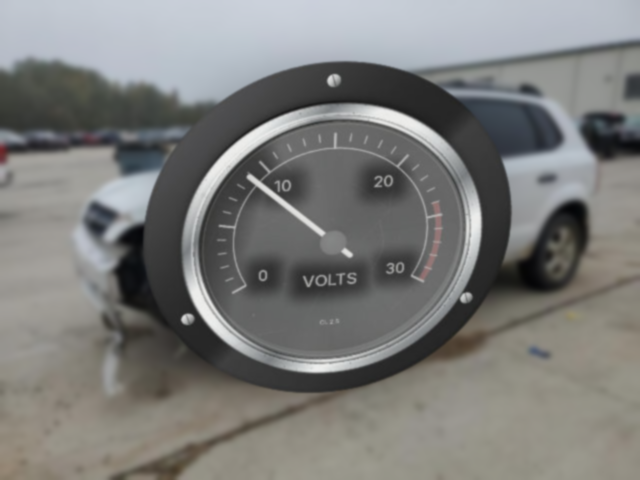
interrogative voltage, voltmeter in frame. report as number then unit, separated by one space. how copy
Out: 9 V
